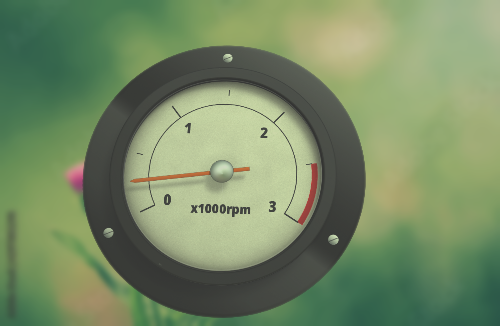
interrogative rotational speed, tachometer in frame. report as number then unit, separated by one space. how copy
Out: 250 rpm
